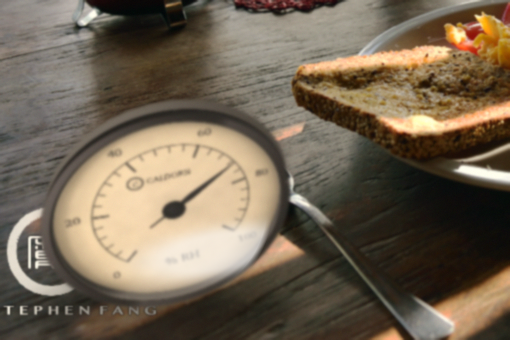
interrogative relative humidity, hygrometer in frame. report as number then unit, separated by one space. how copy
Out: 72 %
